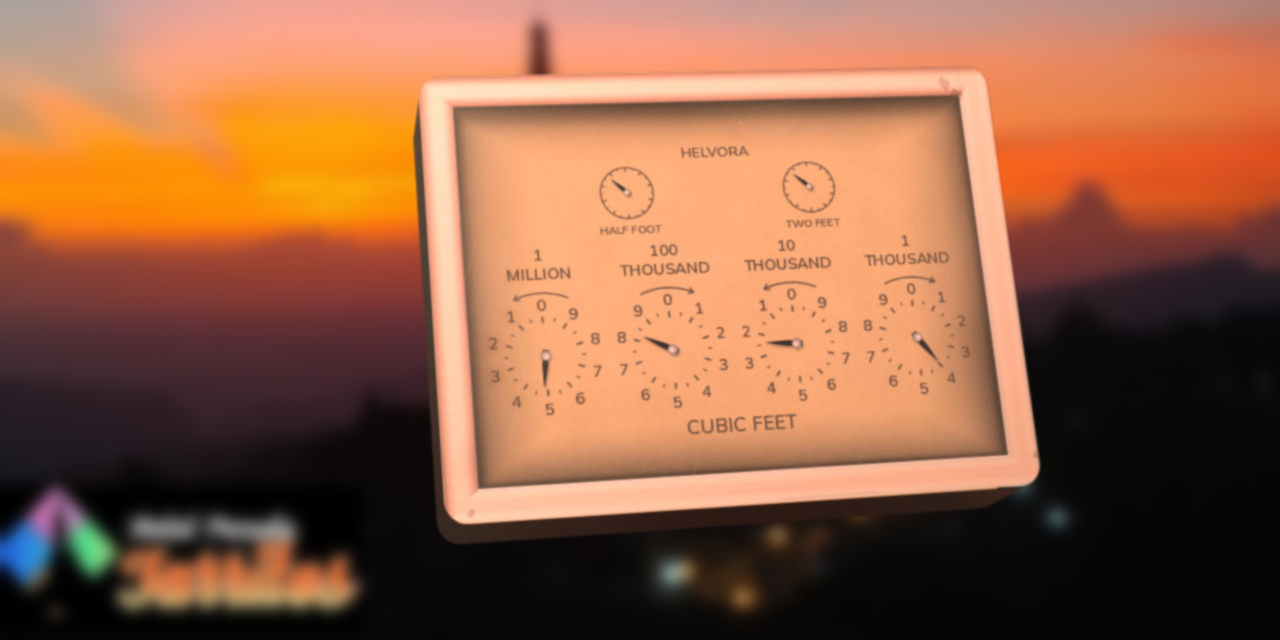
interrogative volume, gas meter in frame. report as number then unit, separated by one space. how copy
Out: 482400 ft³
